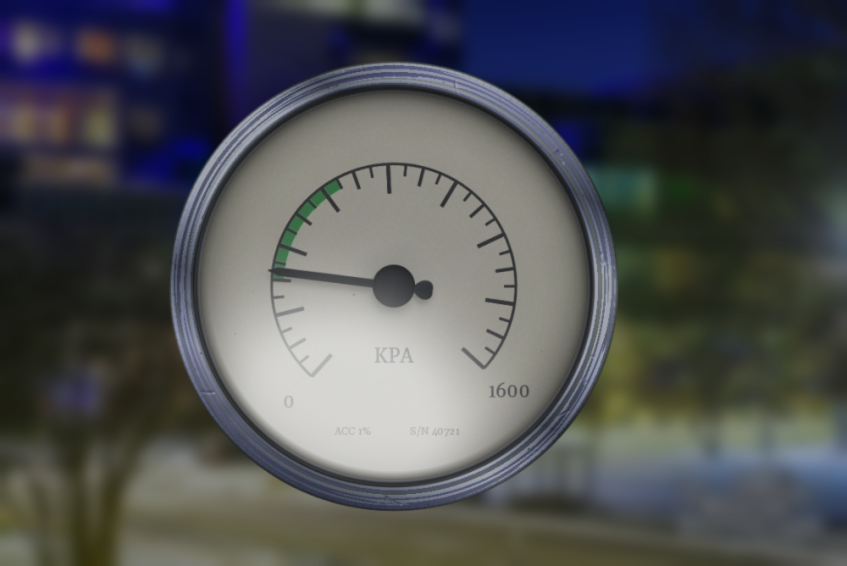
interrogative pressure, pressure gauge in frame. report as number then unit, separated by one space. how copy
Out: 325 kPa
